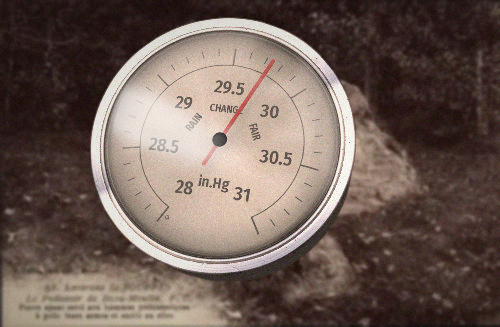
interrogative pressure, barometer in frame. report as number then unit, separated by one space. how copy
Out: 29.75 inHg
